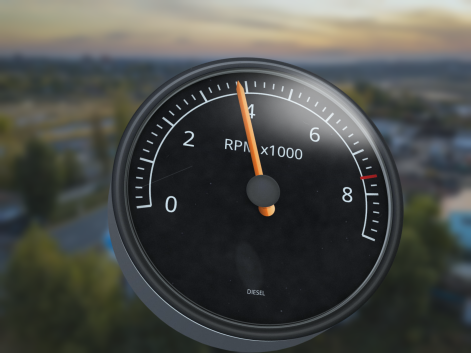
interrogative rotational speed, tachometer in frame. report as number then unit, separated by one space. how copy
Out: 3800 rpm
